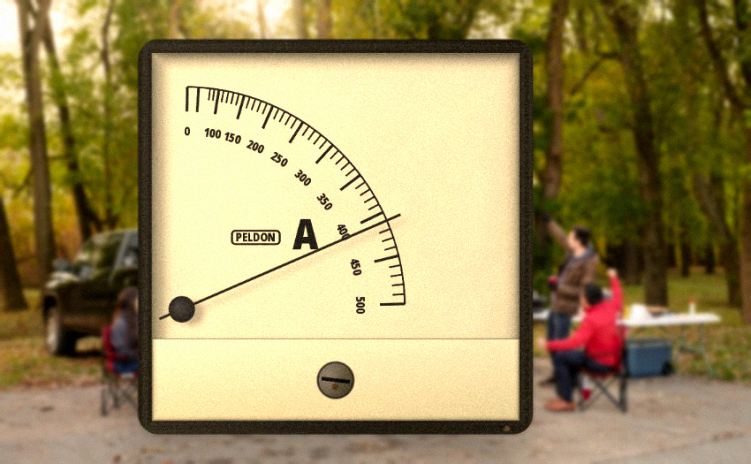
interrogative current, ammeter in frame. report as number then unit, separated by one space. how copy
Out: 410 A
